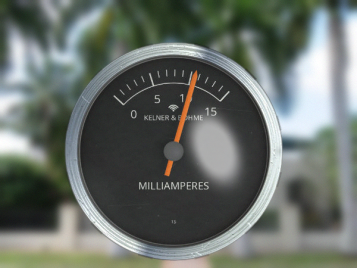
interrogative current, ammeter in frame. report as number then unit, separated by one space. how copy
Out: 10.5 mA
